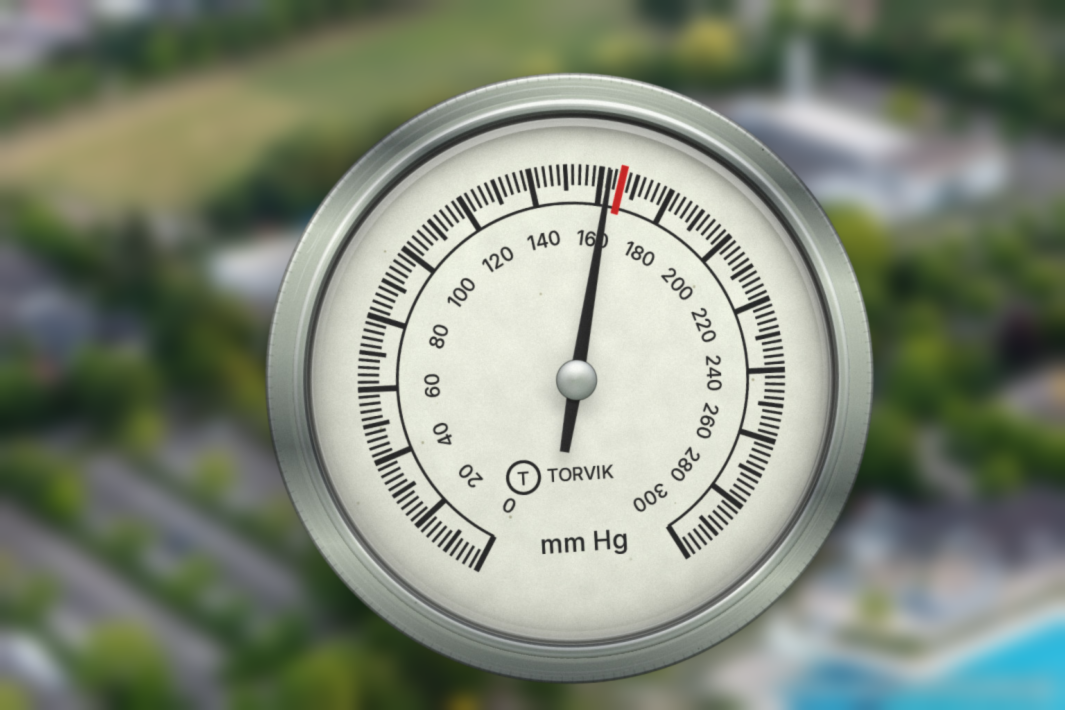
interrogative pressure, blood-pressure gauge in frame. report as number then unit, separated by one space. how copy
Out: 162 mmHg
